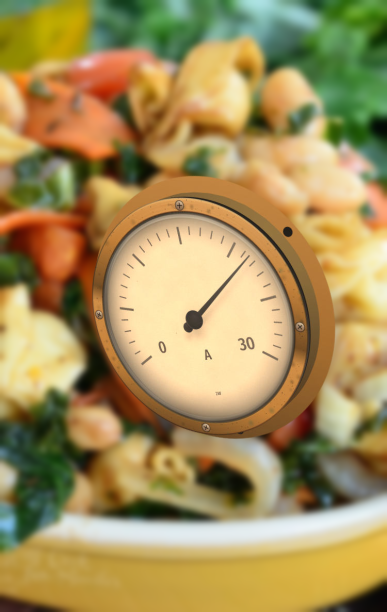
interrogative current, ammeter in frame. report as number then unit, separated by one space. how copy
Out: 21.5 A
